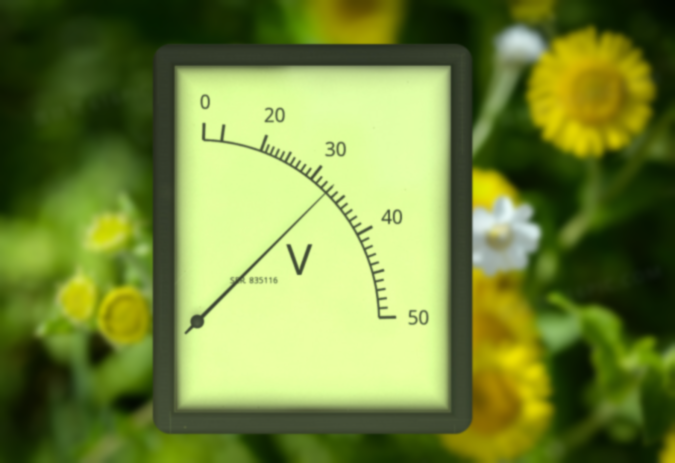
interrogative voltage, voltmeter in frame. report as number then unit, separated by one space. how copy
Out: 33 V
